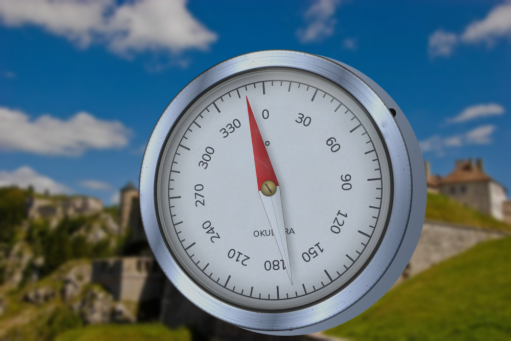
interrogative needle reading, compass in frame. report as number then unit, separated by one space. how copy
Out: 350 °
